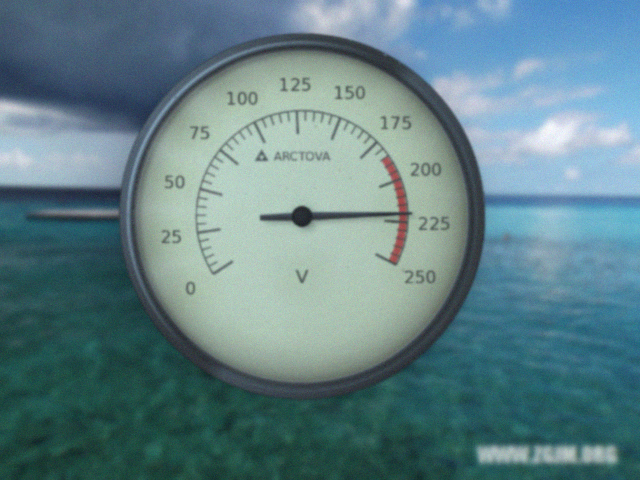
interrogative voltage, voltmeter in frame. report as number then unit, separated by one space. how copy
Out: 220 V
